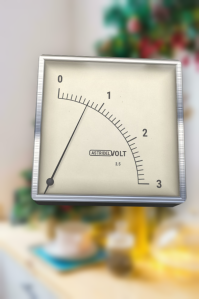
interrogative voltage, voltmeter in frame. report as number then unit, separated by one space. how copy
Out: 0.7 V
